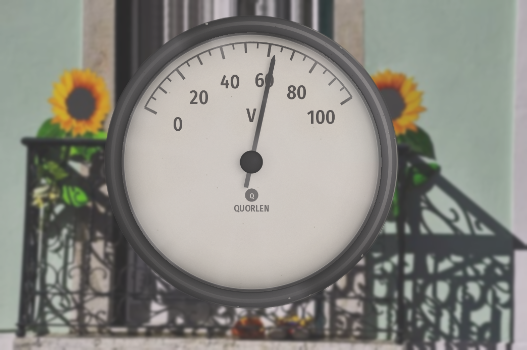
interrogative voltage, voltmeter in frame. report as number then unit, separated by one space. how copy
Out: 62.5 V
